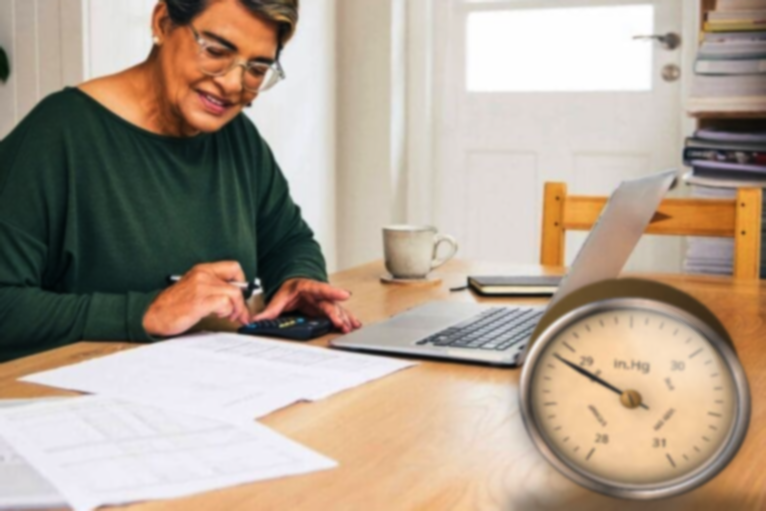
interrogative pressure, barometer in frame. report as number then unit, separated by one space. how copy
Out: 28.9 inHg
